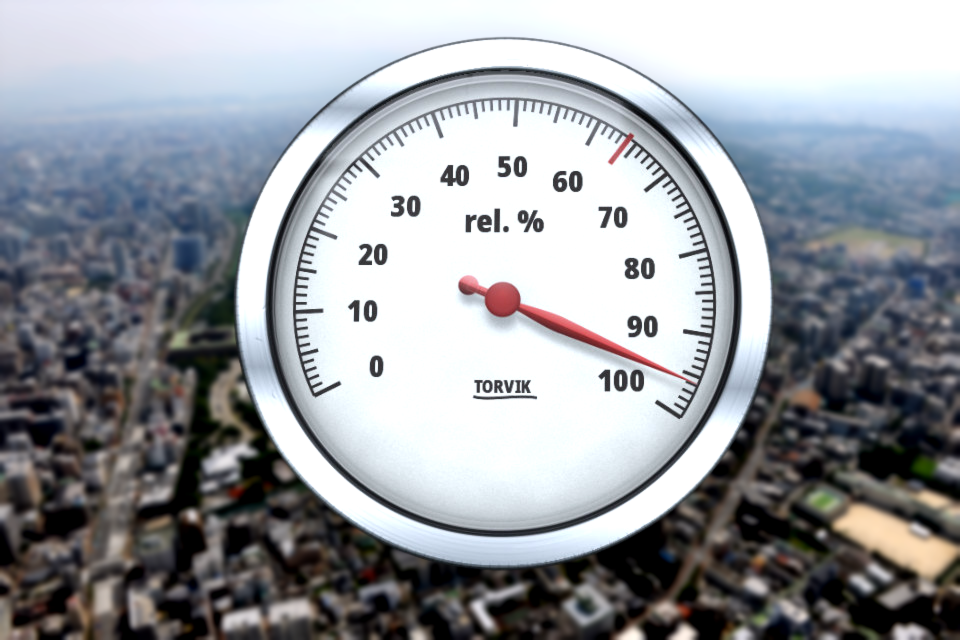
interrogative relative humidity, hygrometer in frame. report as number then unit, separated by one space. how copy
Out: 96 %
